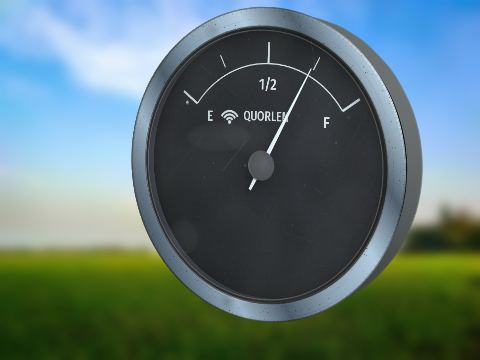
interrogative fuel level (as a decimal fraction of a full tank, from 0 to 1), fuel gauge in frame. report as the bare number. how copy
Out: 0.75
